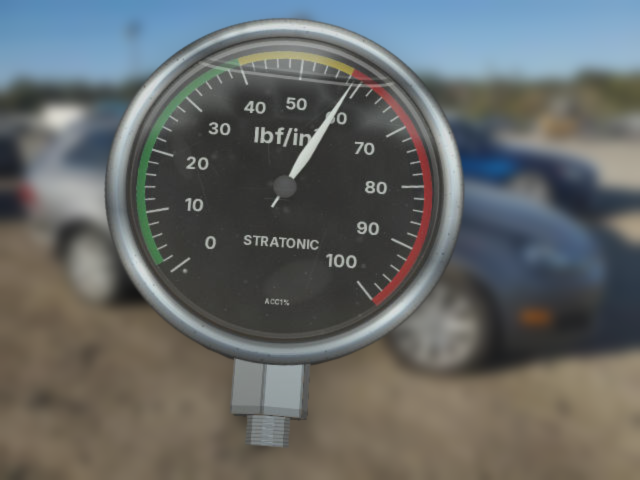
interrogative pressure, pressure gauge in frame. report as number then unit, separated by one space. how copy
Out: 59 psi
